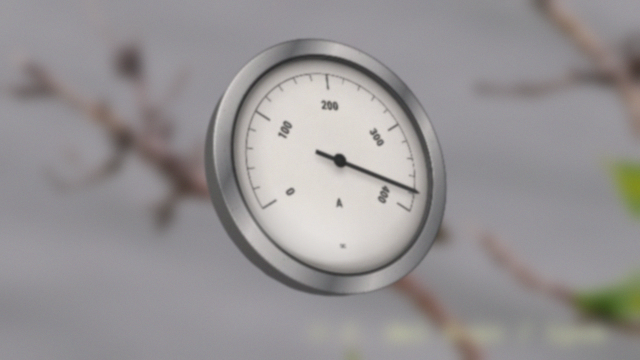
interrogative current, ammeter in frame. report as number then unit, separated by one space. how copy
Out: 380 A
